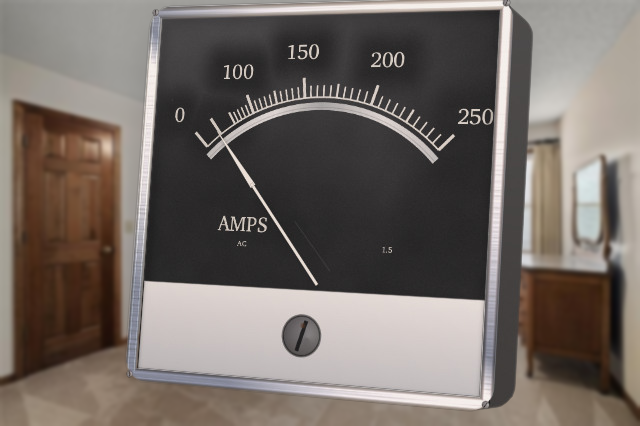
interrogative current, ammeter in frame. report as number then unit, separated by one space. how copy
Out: 50 A
